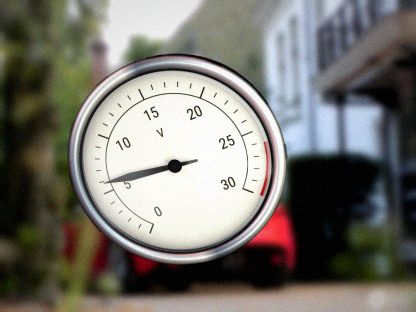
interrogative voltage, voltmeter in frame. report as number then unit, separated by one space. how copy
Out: 6 V
